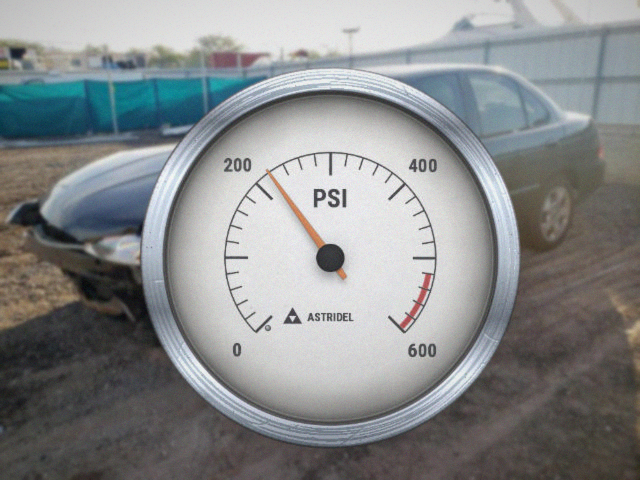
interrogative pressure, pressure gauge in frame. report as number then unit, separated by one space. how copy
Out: 220 psi
